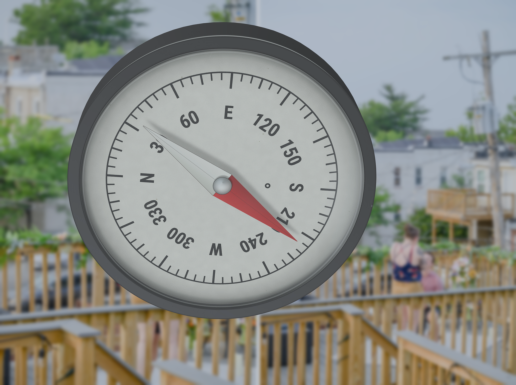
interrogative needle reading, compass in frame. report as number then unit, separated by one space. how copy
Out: 215 °
